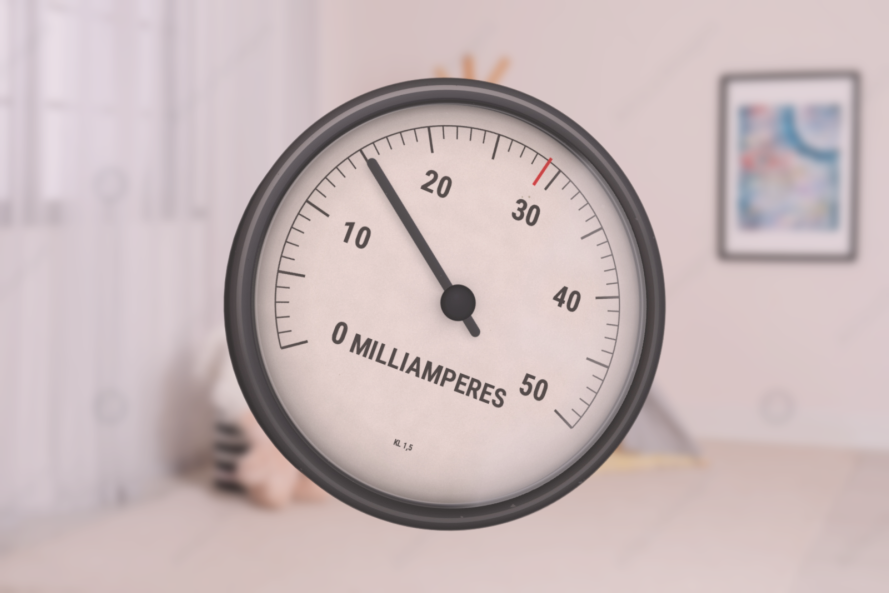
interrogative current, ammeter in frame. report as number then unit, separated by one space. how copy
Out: 15 mA
